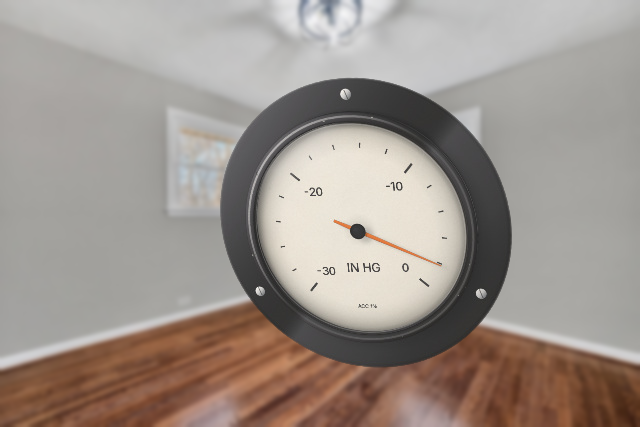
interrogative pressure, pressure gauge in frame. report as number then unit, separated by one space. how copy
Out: -2 inHg
